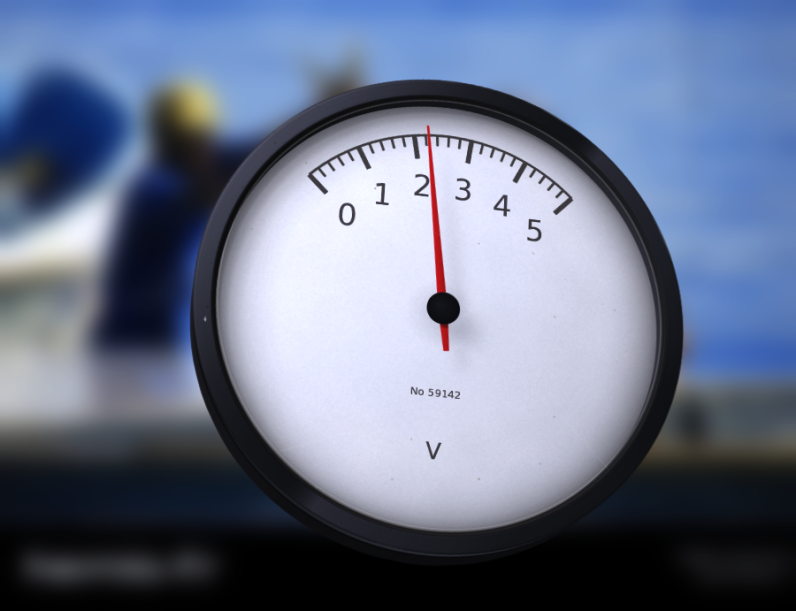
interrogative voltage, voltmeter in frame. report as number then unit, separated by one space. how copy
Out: 2.2 V
